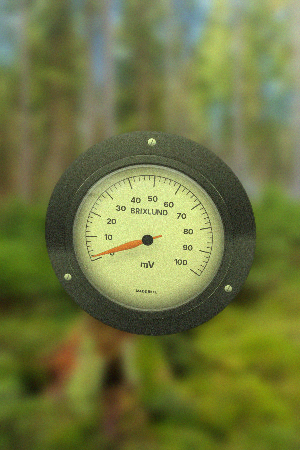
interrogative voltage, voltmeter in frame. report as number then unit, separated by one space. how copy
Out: 2 mV
